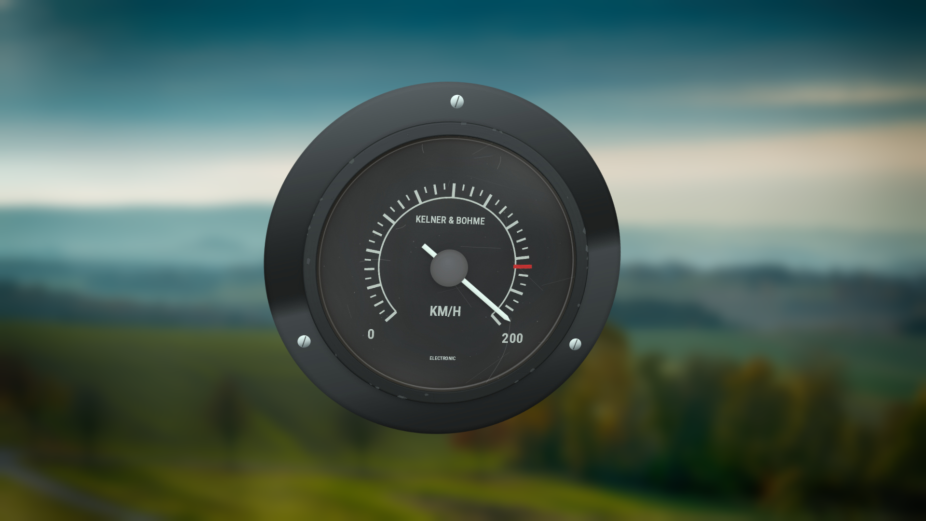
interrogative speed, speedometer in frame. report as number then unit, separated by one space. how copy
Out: 195 km/h
